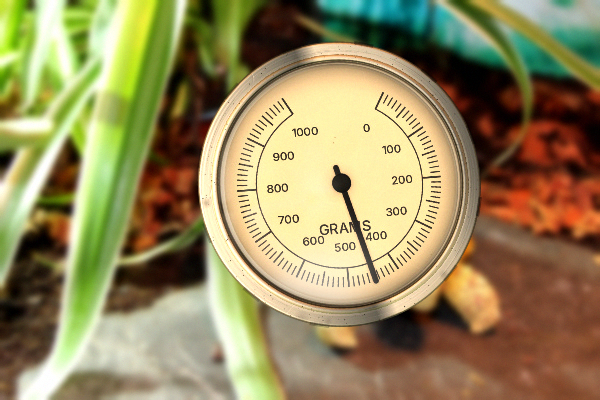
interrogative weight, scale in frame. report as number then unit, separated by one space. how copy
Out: 450 g
